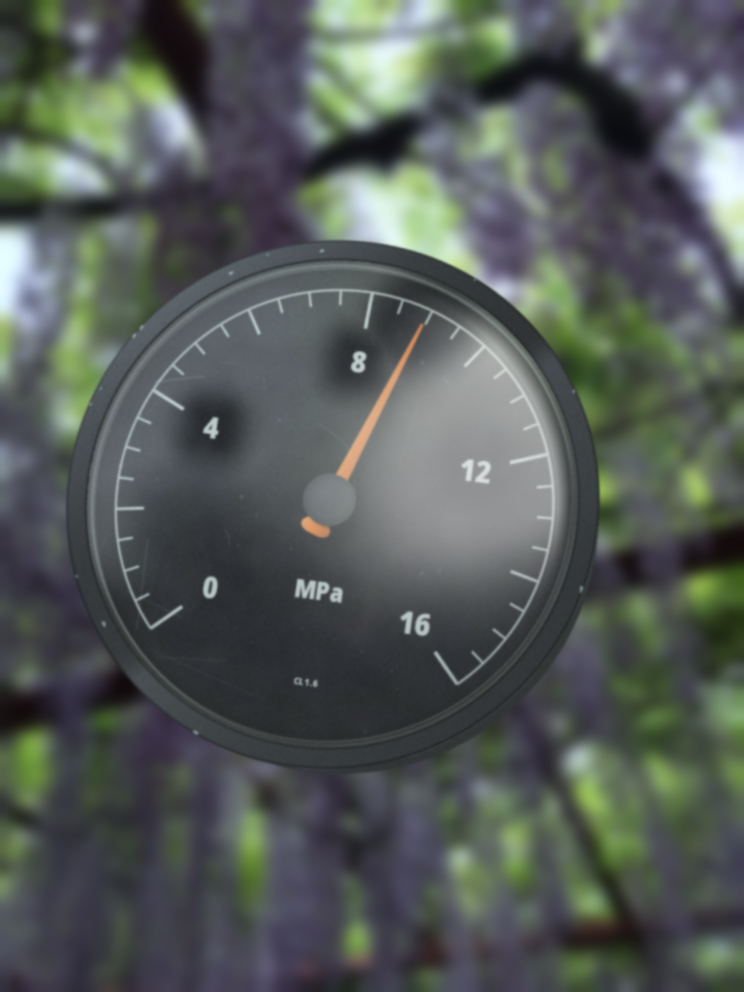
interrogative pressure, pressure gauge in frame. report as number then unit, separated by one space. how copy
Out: 9 MPa
